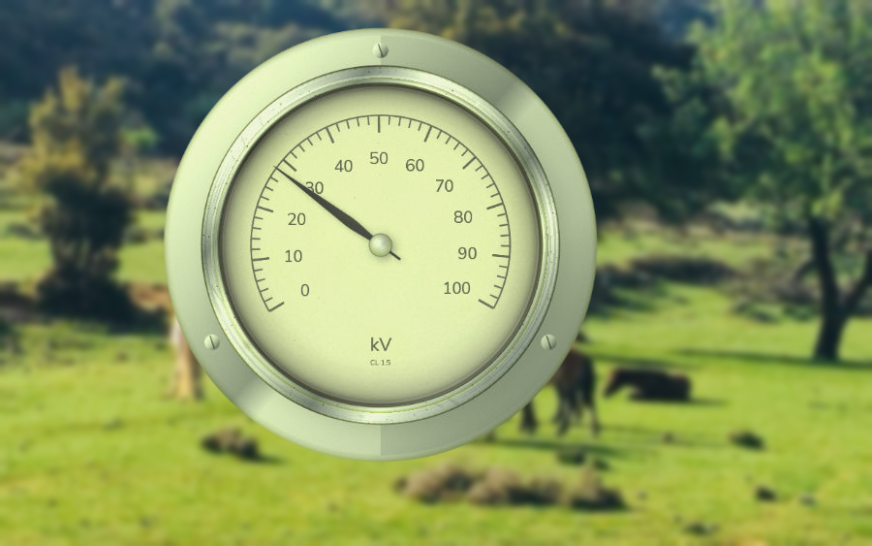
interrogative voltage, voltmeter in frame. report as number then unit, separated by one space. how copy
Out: 28 kV
